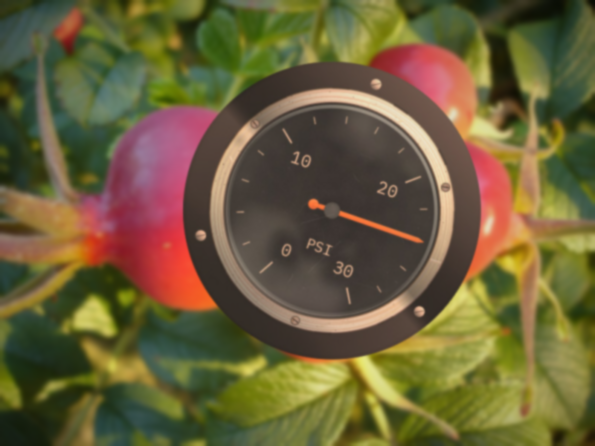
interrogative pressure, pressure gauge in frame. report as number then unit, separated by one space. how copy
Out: 24 psi
